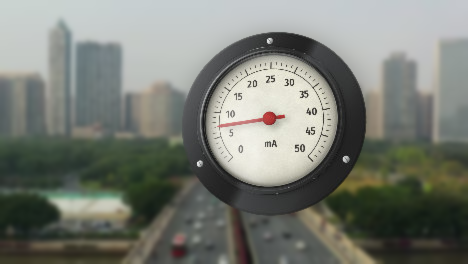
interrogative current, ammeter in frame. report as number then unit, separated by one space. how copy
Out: 7 mA
